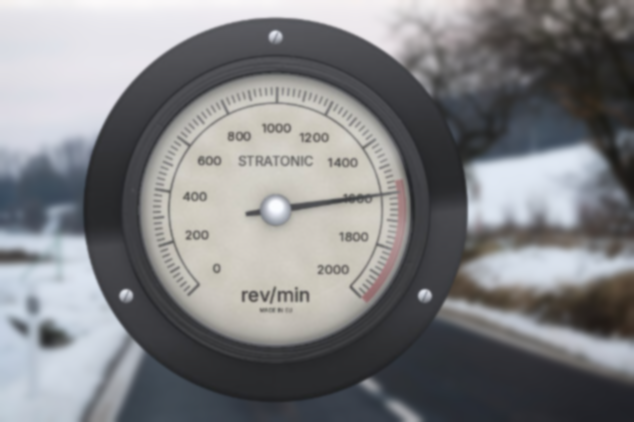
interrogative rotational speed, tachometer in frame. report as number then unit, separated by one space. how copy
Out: 1600 rpm
